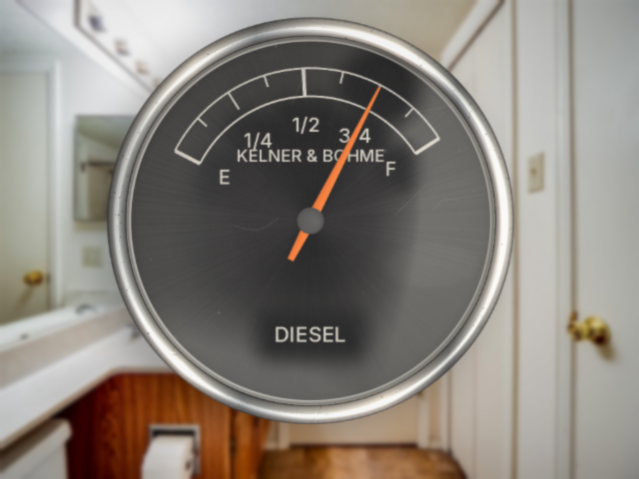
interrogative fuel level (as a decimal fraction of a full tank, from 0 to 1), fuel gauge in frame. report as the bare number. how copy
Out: 0.75
